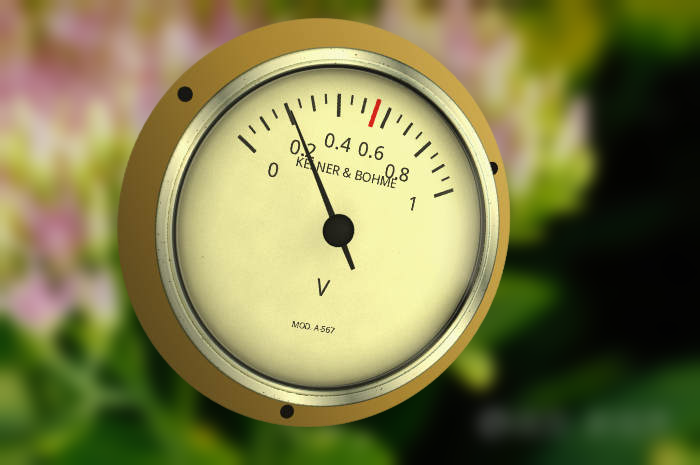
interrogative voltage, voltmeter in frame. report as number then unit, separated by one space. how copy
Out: 0.2 V
